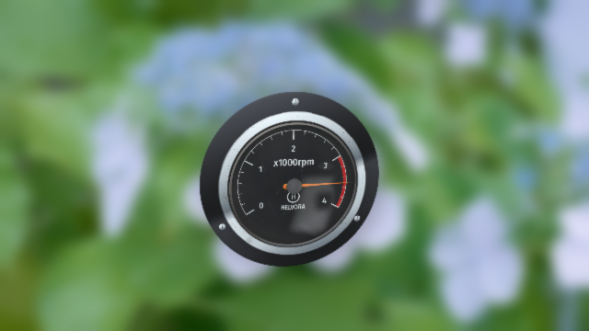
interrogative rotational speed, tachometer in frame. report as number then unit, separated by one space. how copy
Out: 3500 rpm
